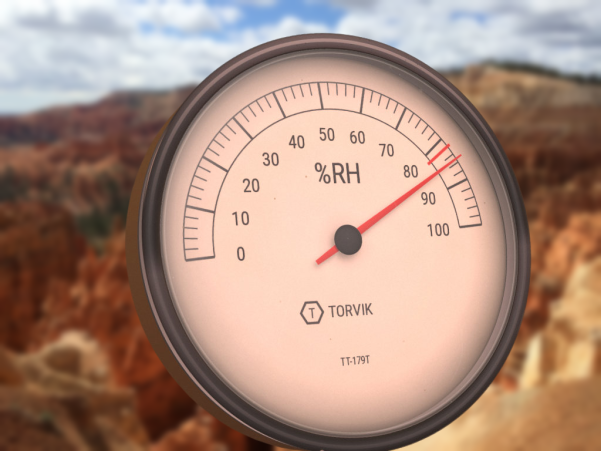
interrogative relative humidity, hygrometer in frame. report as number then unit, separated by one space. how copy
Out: 85 %
